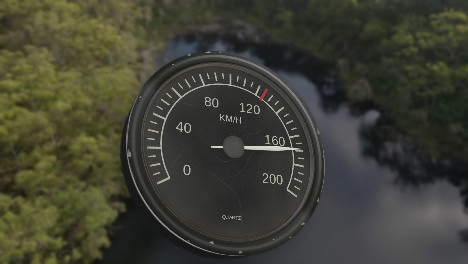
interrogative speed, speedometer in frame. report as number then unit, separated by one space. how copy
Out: 170 km/h
